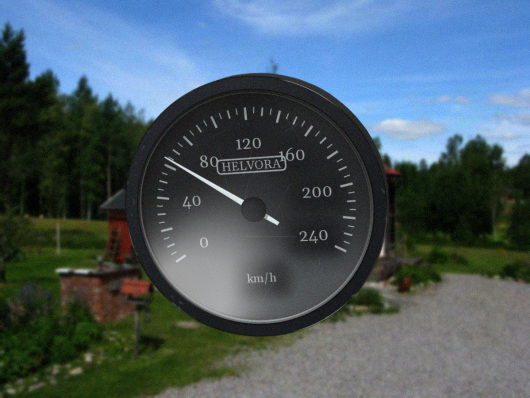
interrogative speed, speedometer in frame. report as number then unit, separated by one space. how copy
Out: 65 km/h
